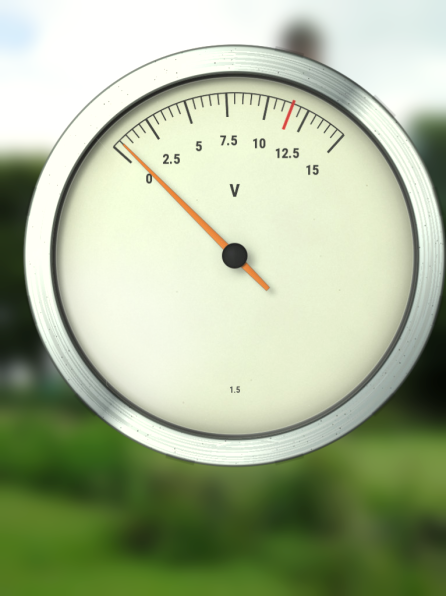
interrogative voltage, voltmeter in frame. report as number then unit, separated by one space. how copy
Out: 0.5 V
